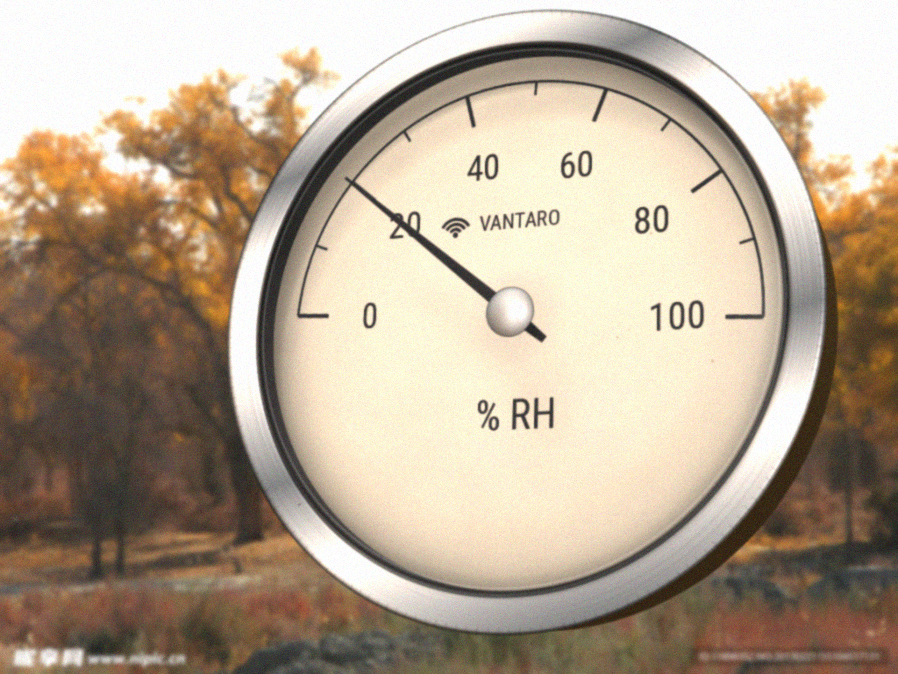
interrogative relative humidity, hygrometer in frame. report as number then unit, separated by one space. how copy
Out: 20 %
